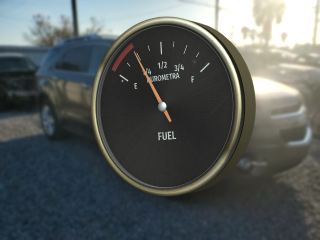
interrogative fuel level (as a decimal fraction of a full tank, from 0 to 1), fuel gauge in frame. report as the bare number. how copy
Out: 0.25
